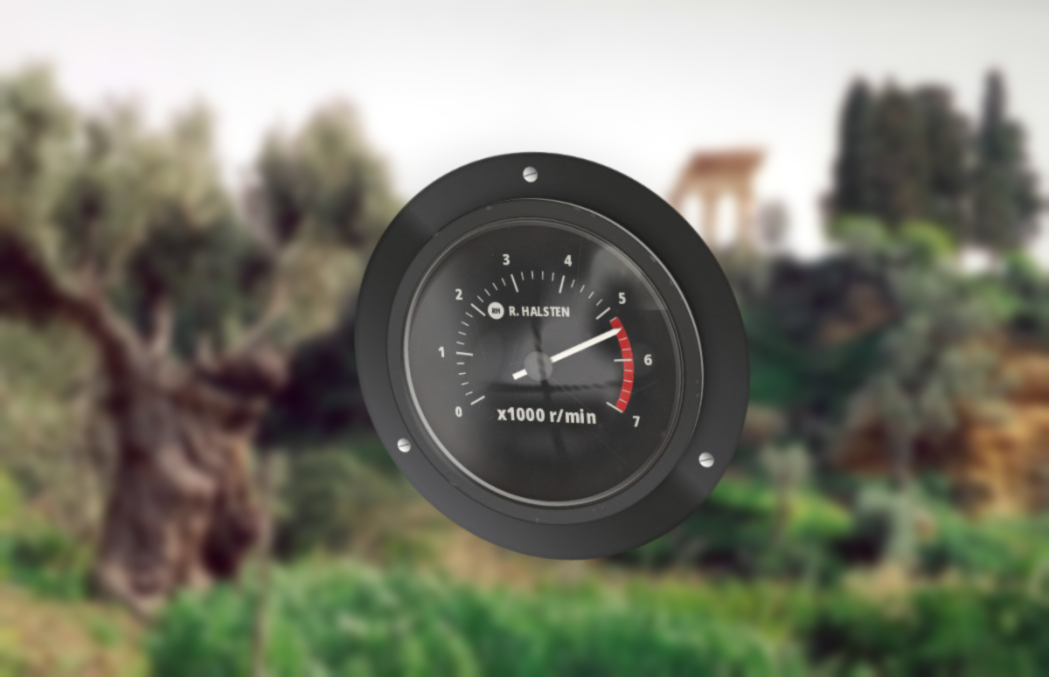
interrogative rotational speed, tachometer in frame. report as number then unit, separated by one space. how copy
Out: 5400 rpm
